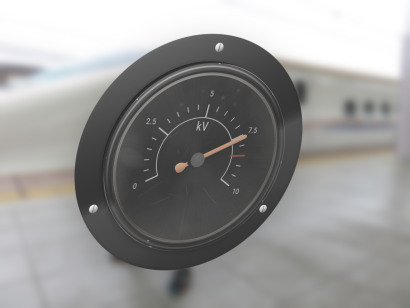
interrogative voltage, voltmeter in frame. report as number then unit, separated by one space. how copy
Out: 7.5 kV
